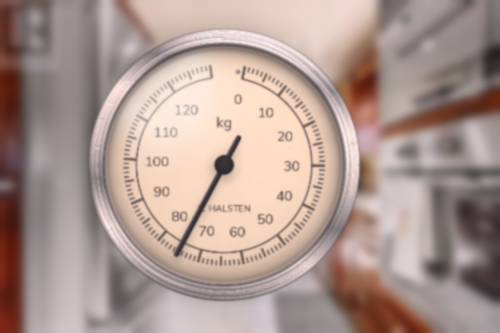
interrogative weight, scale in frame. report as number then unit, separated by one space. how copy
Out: 75 kg
